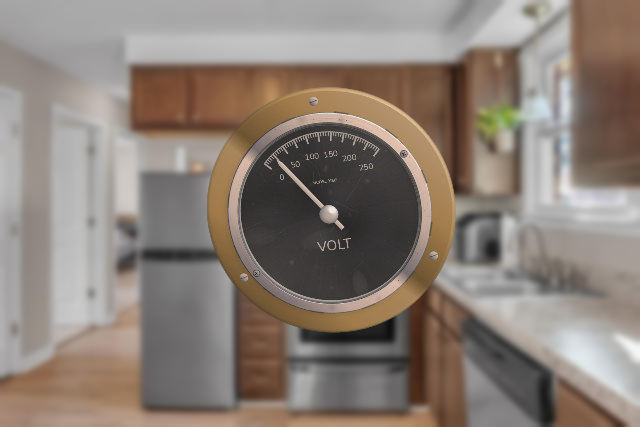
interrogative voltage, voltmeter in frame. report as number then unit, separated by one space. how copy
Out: 25 V
